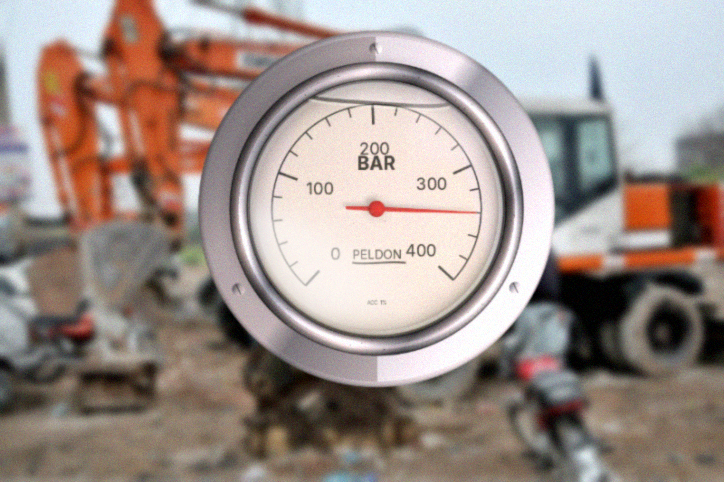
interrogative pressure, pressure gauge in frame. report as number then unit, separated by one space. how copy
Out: 340 bar
